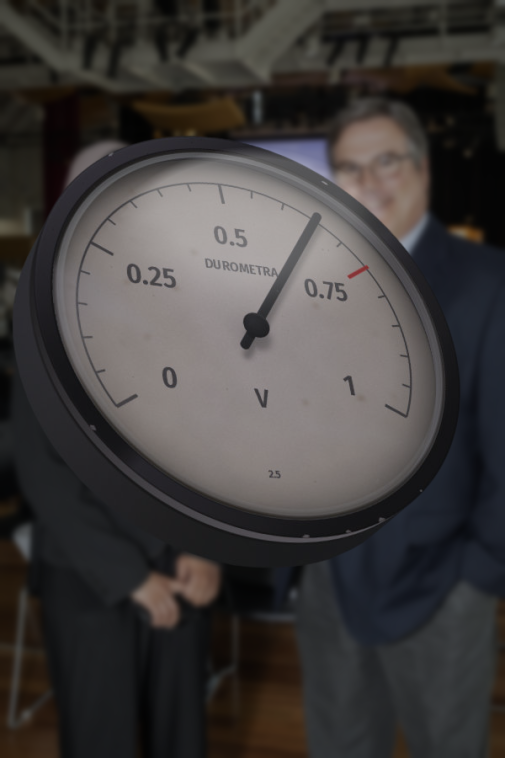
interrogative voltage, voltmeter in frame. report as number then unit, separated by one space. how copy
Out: 0.65 V
